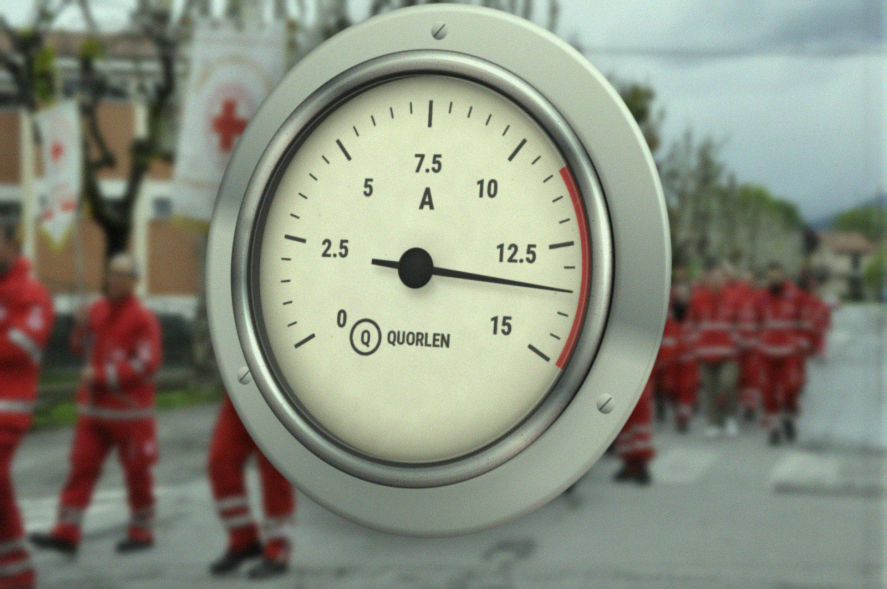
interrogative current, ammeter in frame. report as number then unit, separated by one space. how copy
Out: 13.5 A
